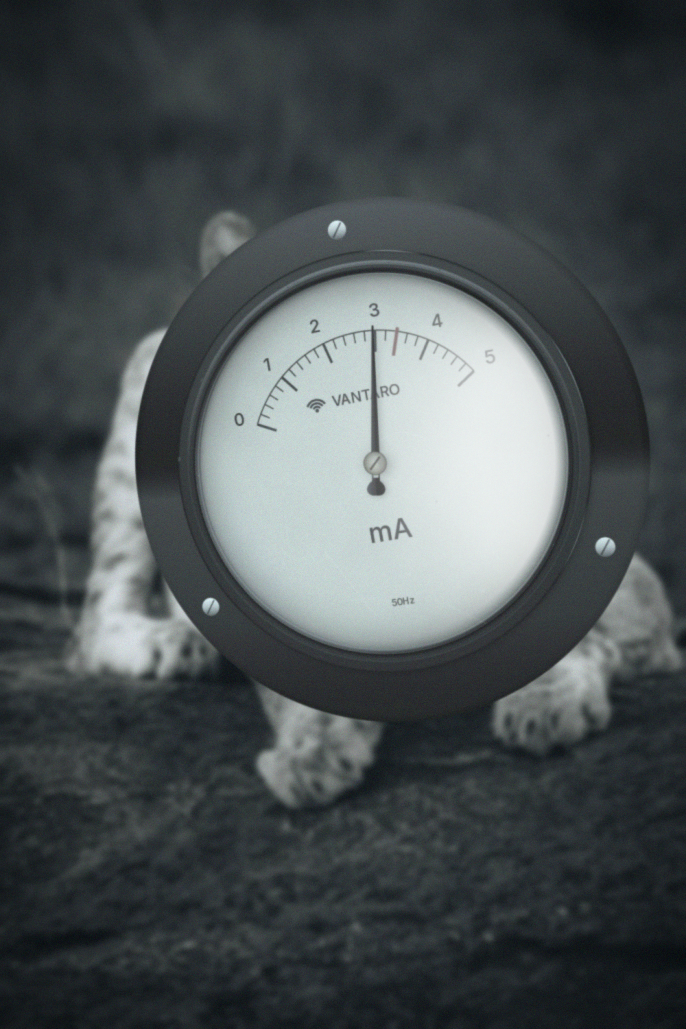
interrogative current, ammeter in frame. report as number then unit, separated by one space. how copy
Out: 3 mA
